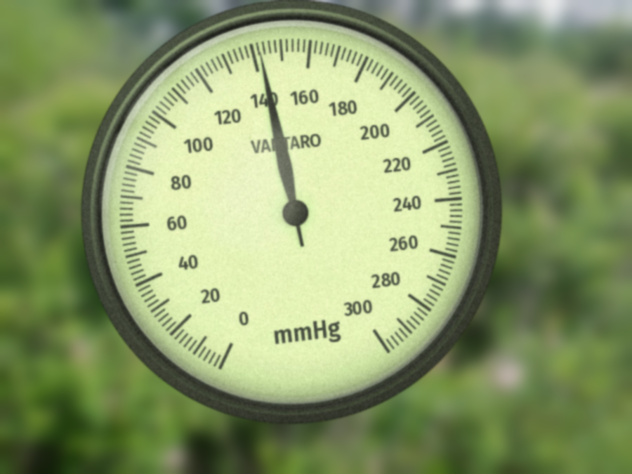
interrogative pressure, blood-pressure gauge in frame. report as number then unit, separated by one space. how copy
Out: 142 mmHg
